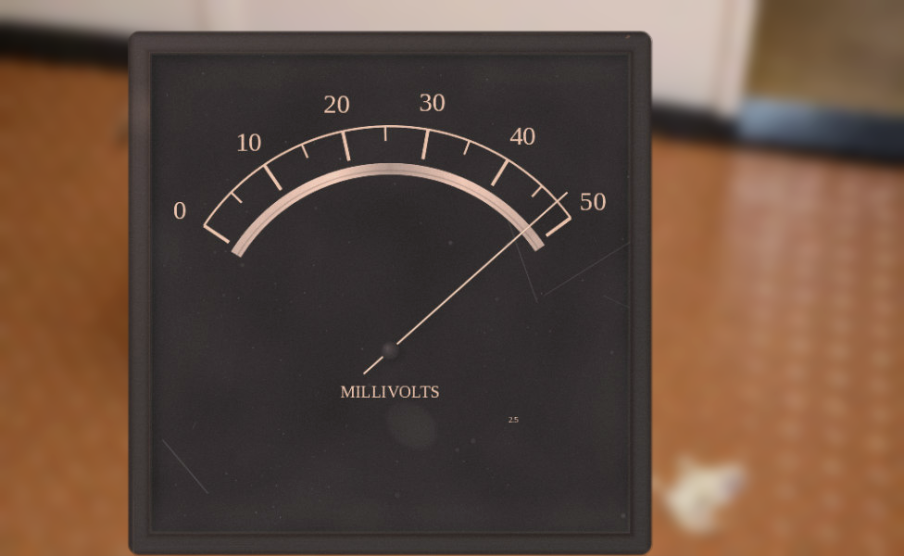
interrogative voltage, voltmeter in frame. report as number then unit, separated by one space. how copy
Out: 47.5 mV
